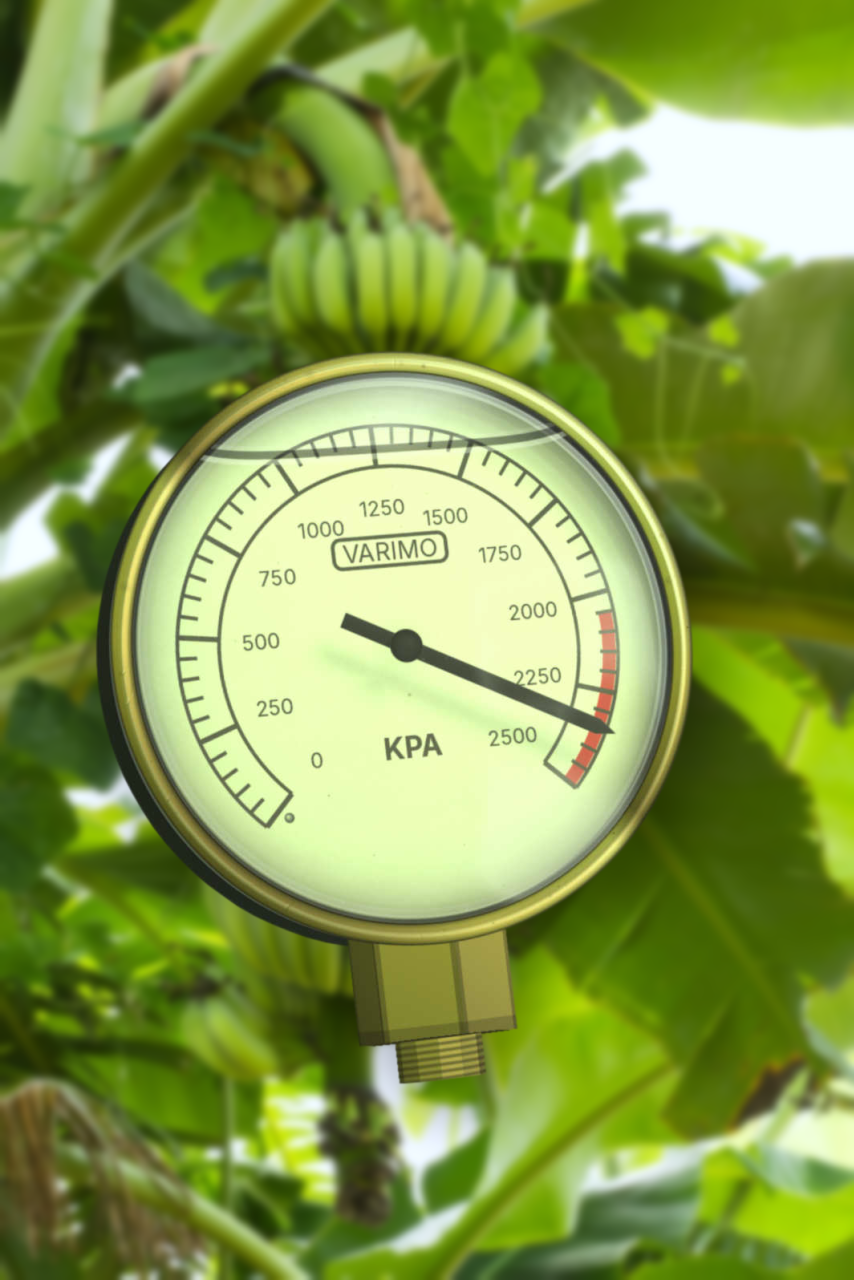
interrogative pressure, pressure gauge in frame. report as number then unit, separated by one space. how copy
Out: 2350 kPa
